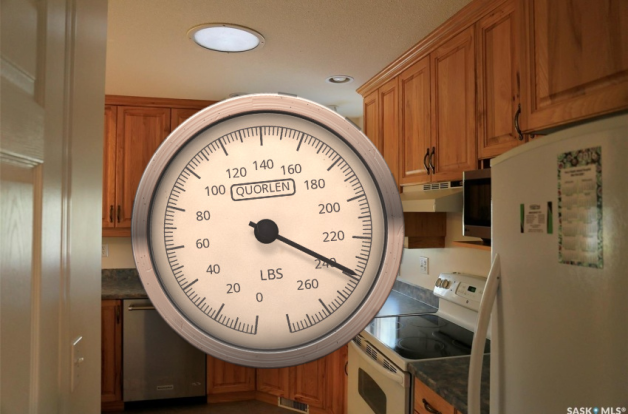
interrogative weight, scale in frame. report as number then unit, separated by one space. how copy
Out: 238 lb
